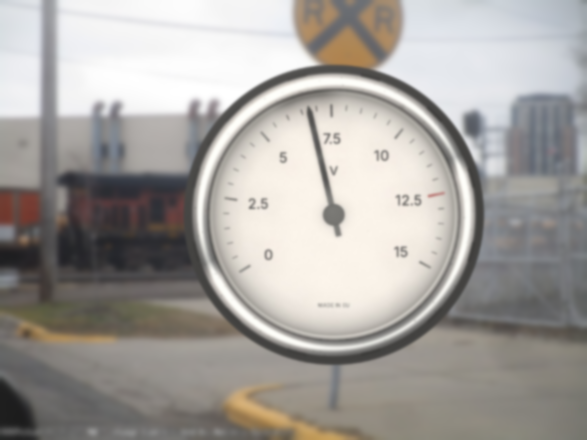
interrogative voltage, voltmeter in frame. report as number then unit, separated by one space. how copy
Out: 6.75 V
